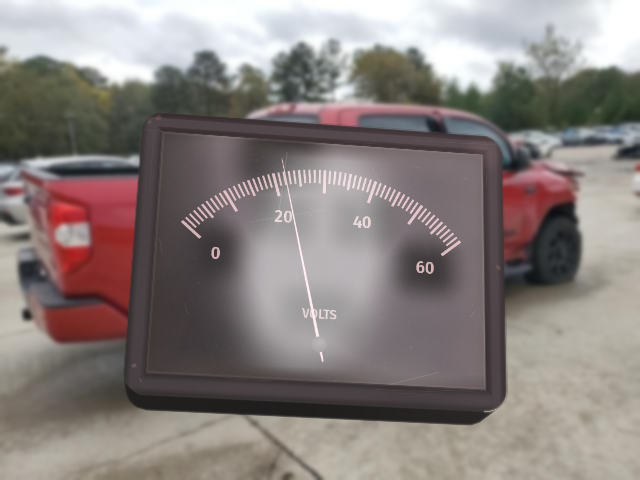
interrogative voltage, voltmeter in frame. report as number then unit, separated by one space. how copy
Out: 22 V
